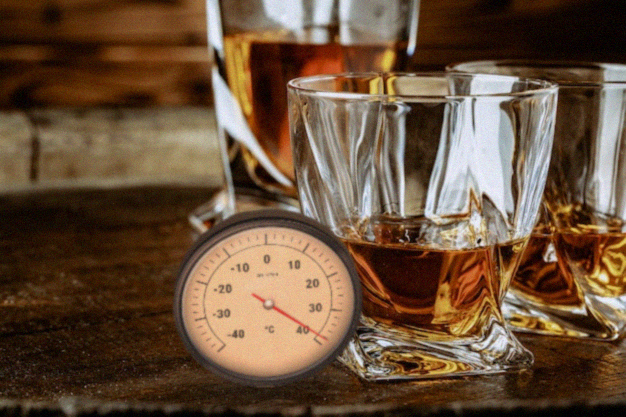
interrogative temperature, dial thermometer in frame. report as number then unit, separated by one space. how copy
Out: 38 °C
